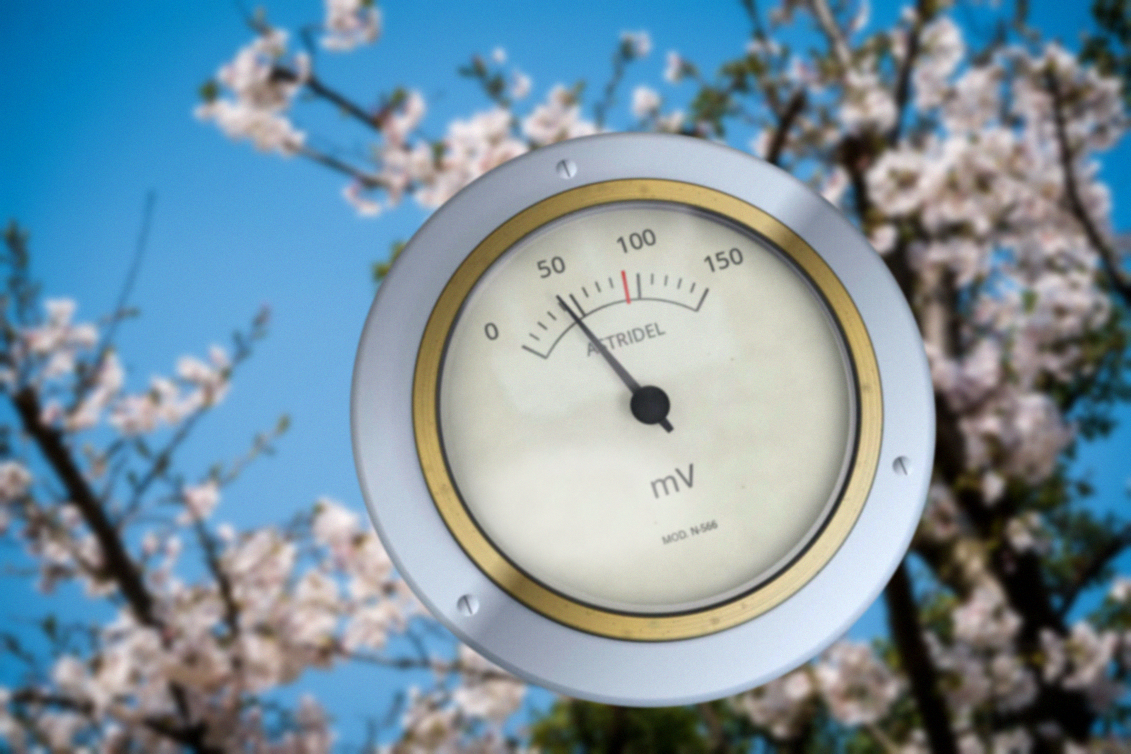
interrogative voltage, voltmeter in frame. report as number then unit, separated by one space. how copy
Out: 40 mV
